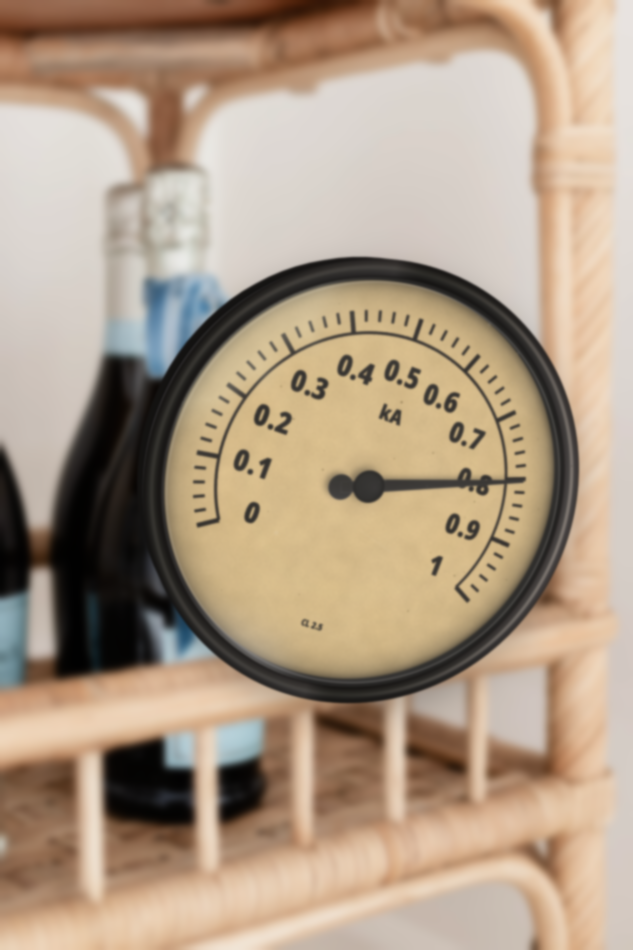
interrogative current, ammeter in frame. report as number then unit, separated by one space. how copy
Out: 0.8 kA
